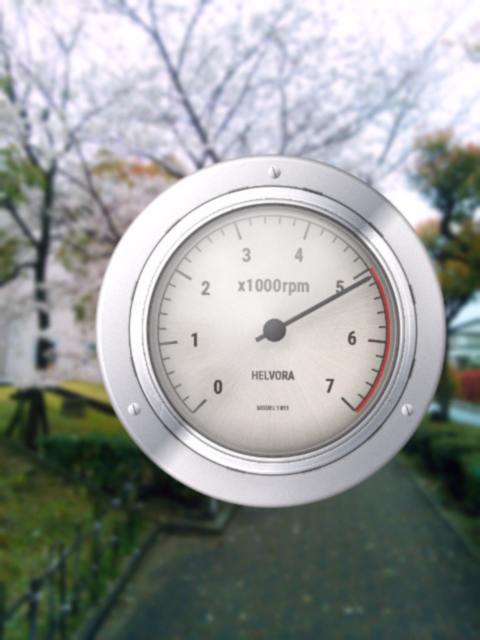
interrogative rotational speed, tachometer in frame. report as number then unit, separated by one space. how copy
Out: 5100 rpm
